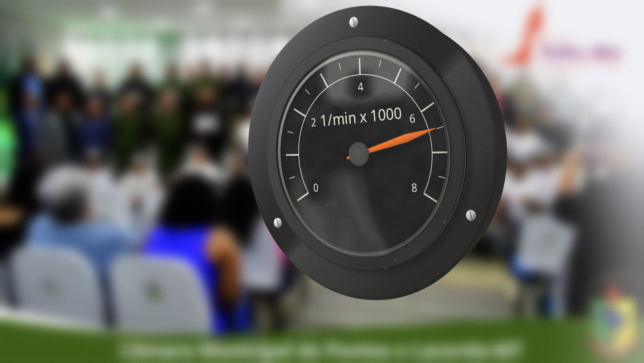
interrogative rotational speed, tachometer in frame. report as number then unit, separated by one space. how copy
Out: 6500 rpm
